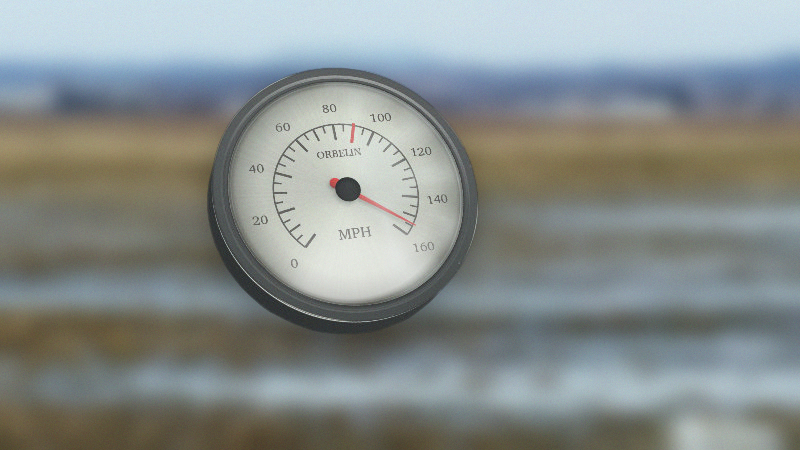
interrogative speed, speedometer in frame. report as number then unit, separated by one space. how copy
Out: 155 mph
